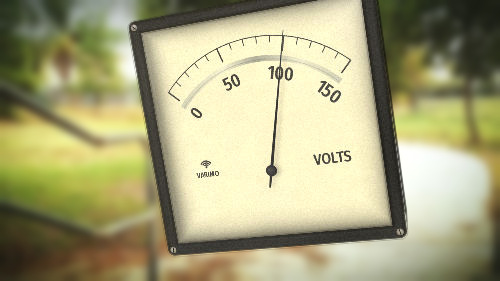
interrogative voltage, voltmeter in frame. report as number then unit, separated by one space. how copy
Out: 100 V
